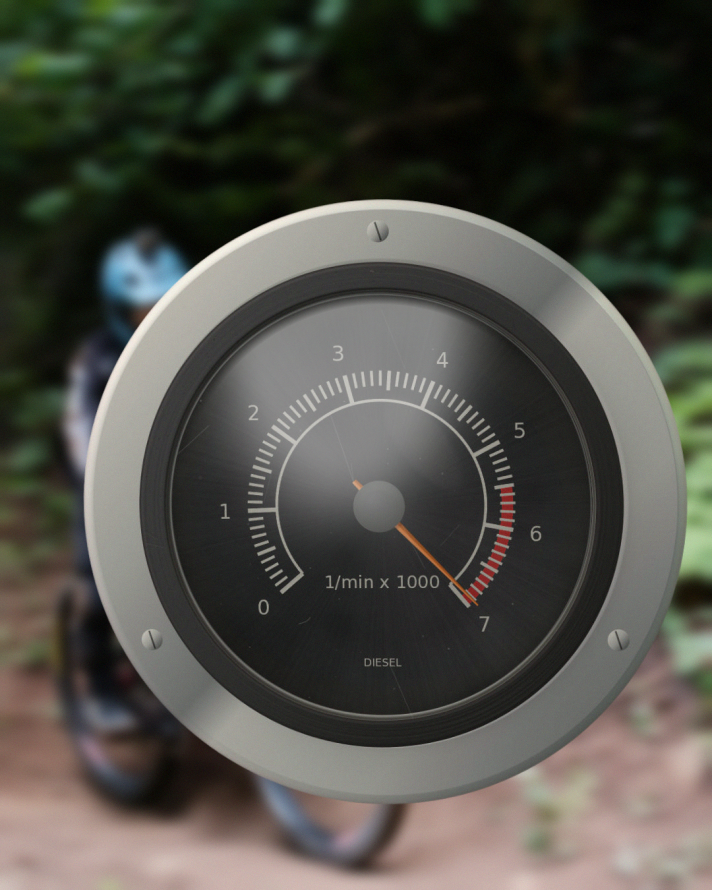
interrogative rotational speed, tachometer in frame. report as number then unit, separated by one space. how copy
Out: 6900 rpm
